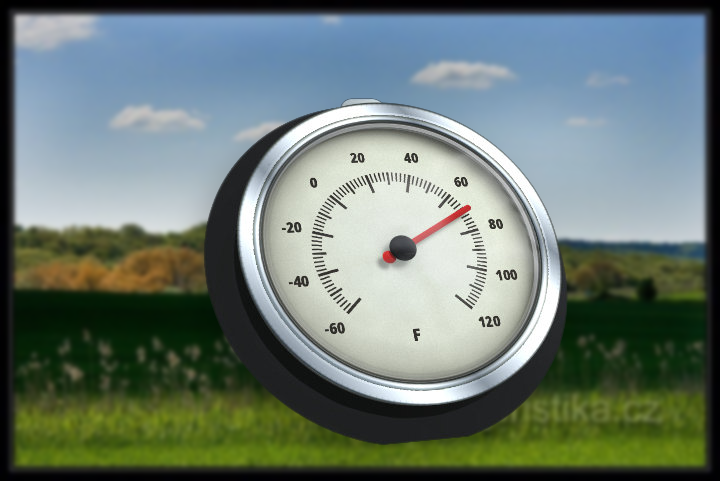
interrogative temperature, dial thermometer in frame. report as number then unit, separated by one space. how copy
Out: 70 °F
